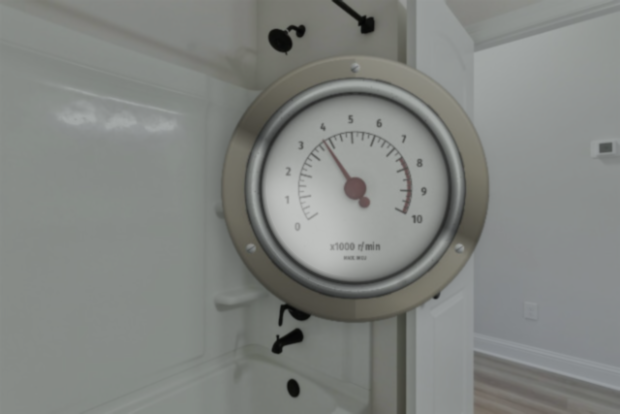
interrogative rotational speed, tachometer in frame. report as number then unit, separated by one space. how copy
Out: 3750 rpm
